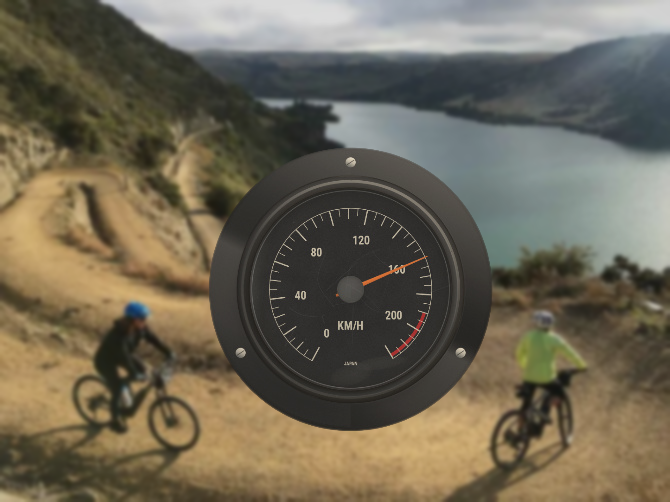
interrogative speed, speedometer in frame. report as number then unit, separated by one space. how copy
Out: 160 km/h
